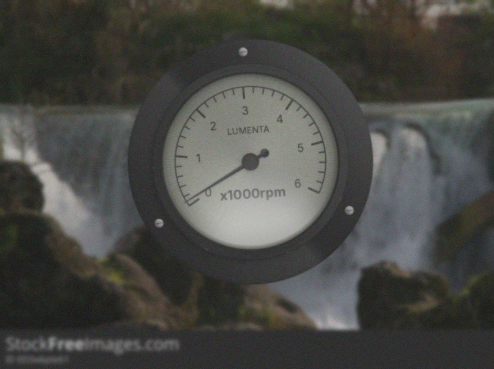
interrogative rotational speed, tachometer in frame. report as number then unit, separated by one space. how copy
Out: 100 rpm
